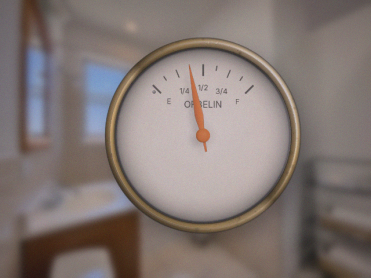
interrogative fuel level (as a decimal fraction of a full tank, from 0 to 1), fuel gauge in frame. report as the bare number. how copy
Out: 0.375
